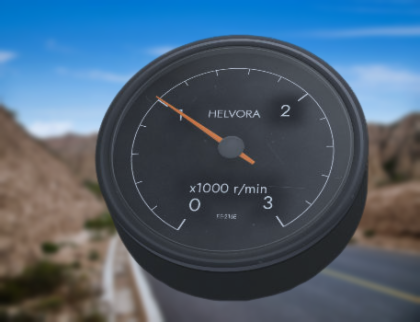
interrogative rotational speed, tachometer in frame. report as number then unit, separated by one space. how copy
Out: 1000 rpm
